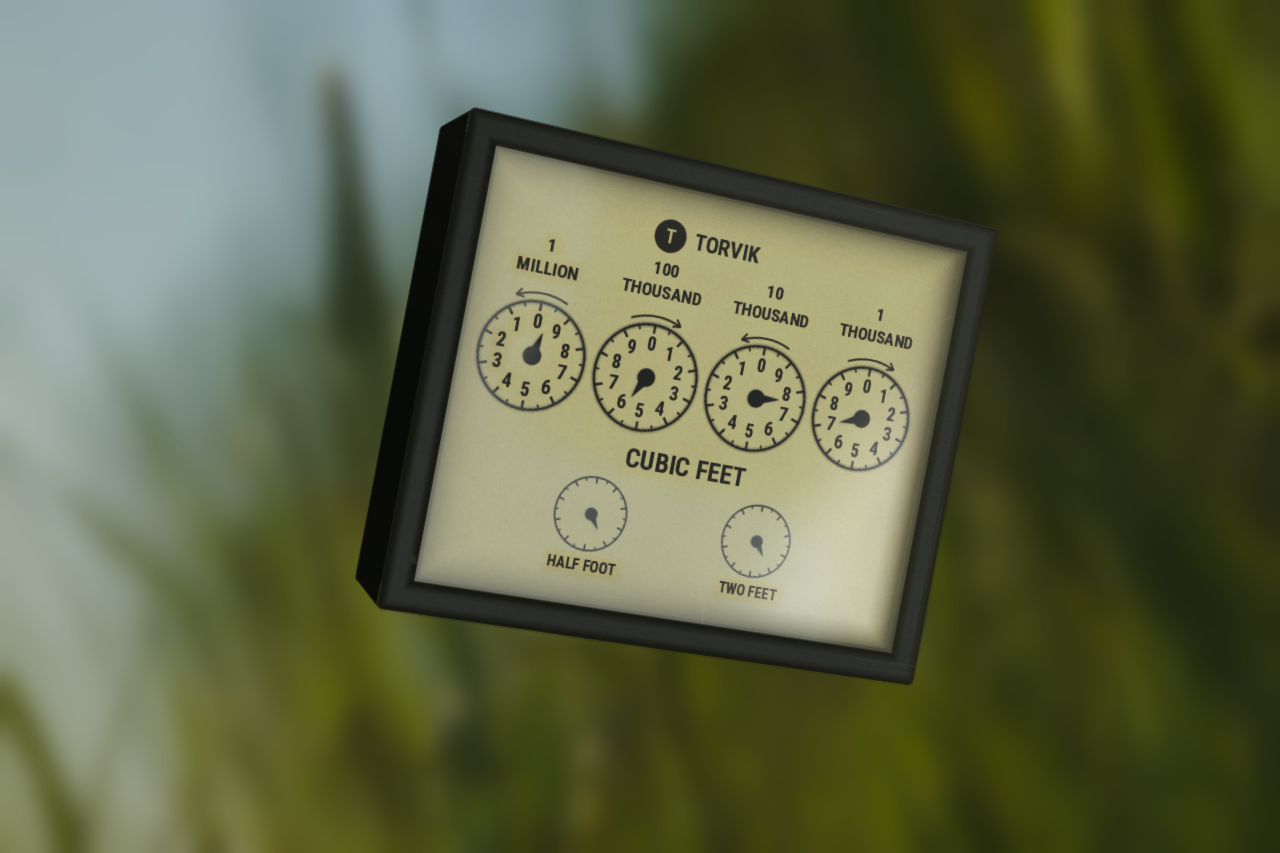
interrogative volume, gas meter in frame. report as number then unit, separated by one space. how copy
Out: 957700 ft³
